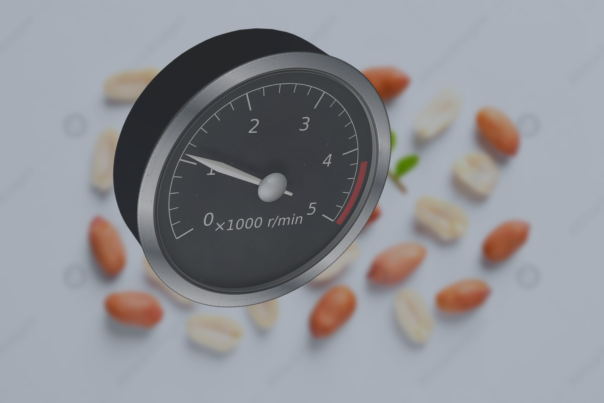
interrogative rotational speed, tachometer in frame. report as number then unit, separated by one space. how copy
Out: 1100 rpm
